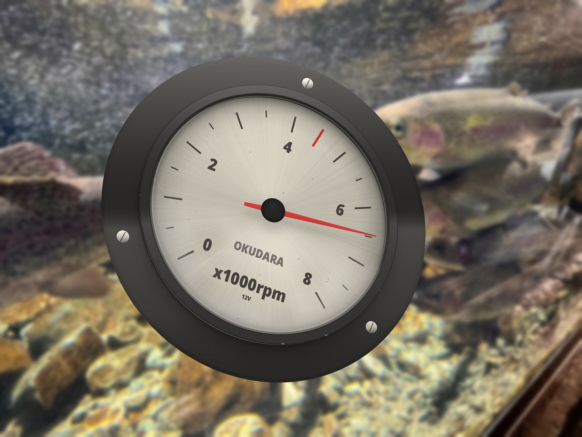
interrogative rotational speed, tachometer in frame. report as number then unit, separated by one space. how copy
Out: 6500 rpm
